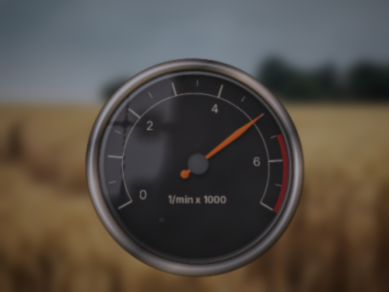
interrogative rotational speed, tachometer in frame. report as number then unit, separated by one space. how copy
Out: 5000 rpm
